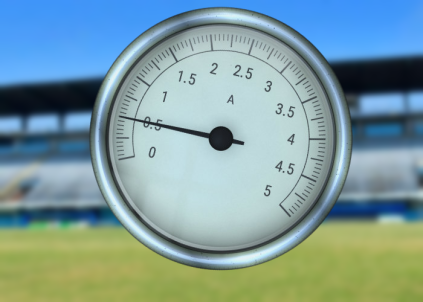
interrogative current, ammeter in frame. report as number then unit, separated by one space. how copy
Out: 0.5 A
